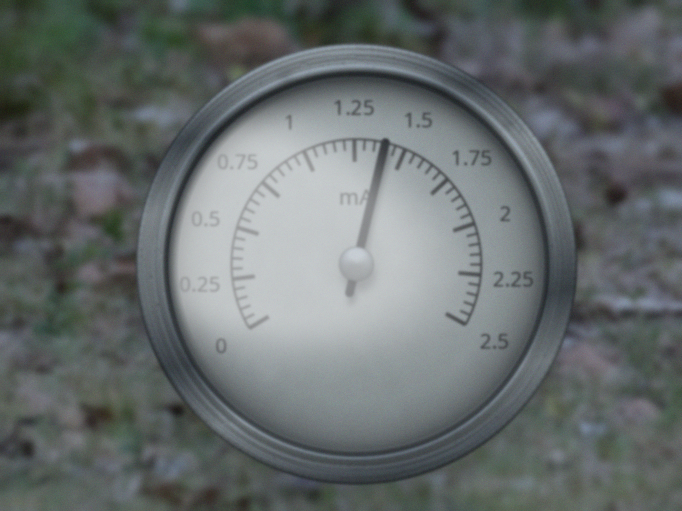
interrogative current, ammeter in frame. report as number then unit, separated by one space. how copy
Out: 1.4 mA
